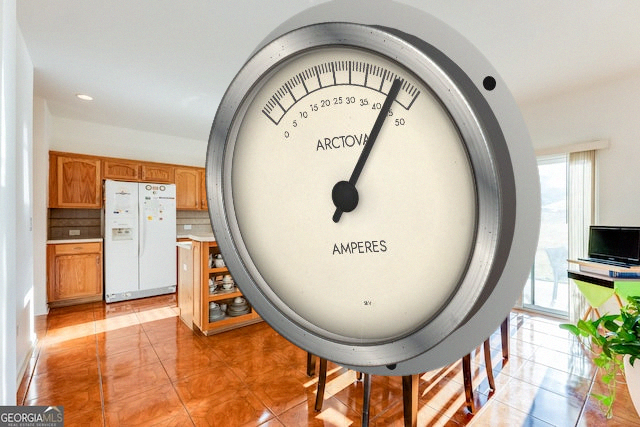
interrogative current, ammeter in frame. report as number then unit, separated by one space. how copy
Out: 45 A
